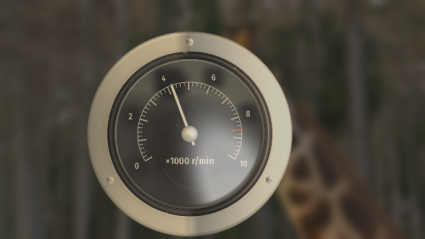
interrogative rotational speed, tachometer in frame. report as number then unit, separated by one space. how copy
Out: 4200 rpm
